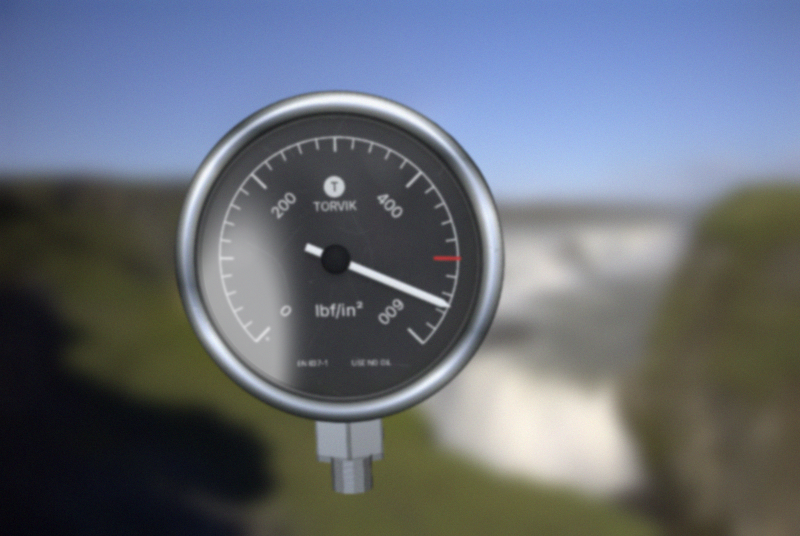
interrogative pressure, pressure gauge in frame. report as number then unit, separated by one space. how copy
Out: 550 psi
